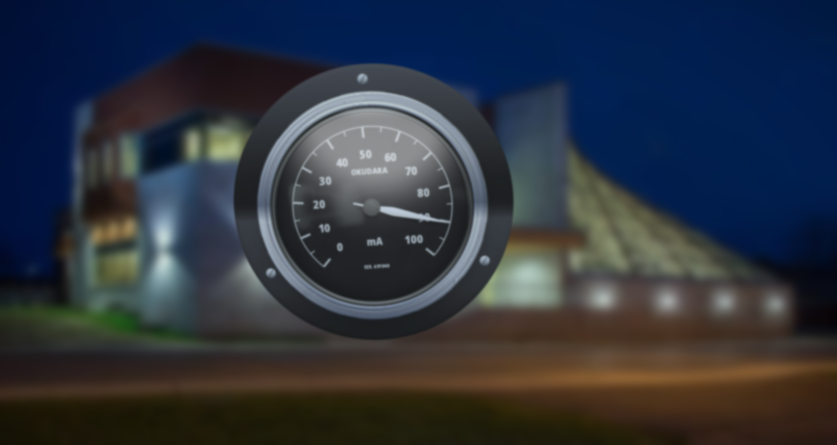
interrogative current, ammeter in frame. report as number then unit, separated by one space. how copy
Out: 90 mA
